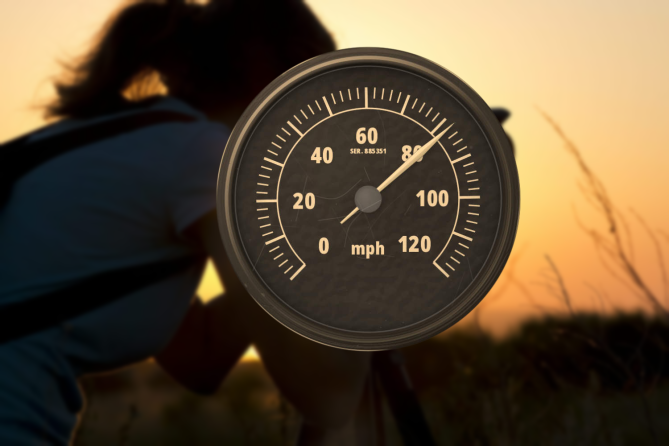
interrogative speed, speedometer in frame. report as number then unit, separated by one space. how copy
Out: 82 mph
